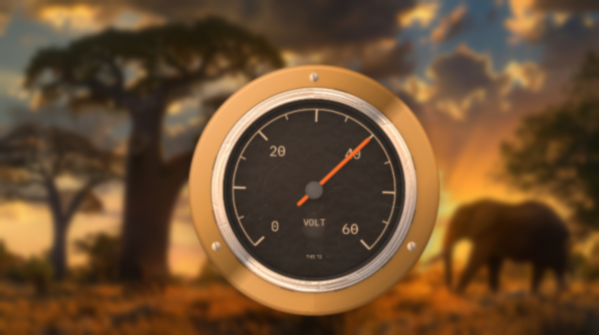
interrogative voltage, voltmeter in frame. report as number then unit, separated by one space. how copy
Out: 40 V
